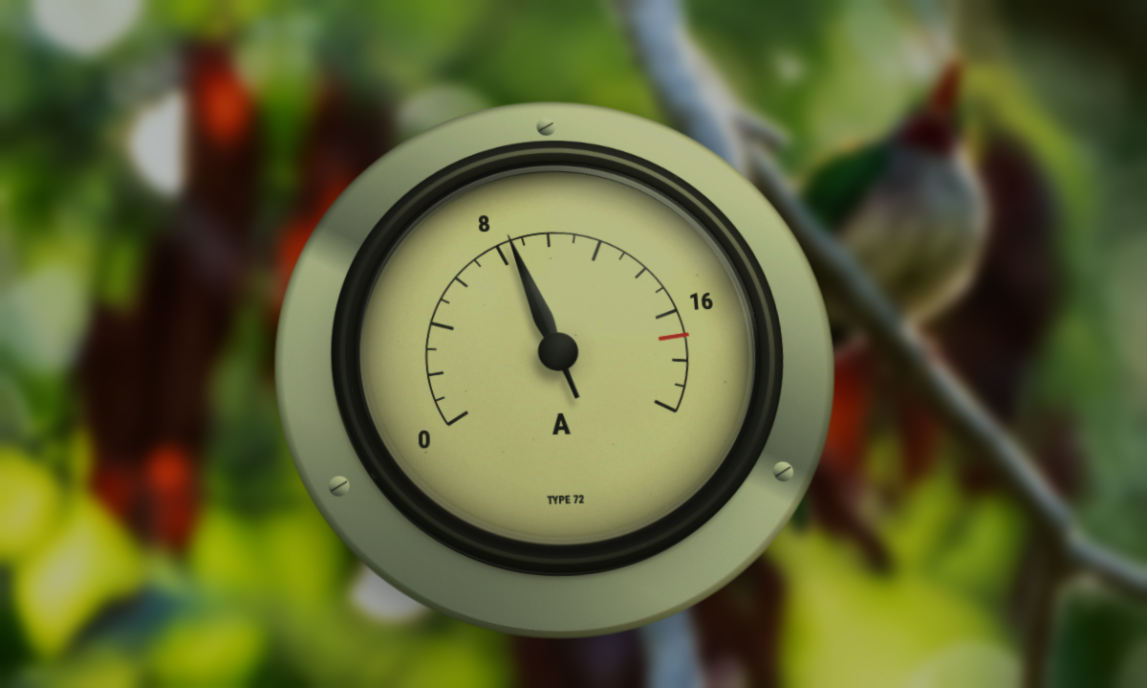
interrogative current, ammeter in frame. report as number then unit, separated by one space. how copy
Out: 8.5 A
